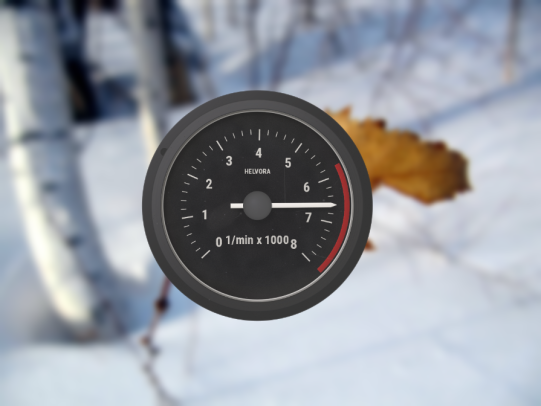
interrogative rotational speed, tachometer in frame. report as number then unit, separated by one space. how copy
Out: 6600 rpm
